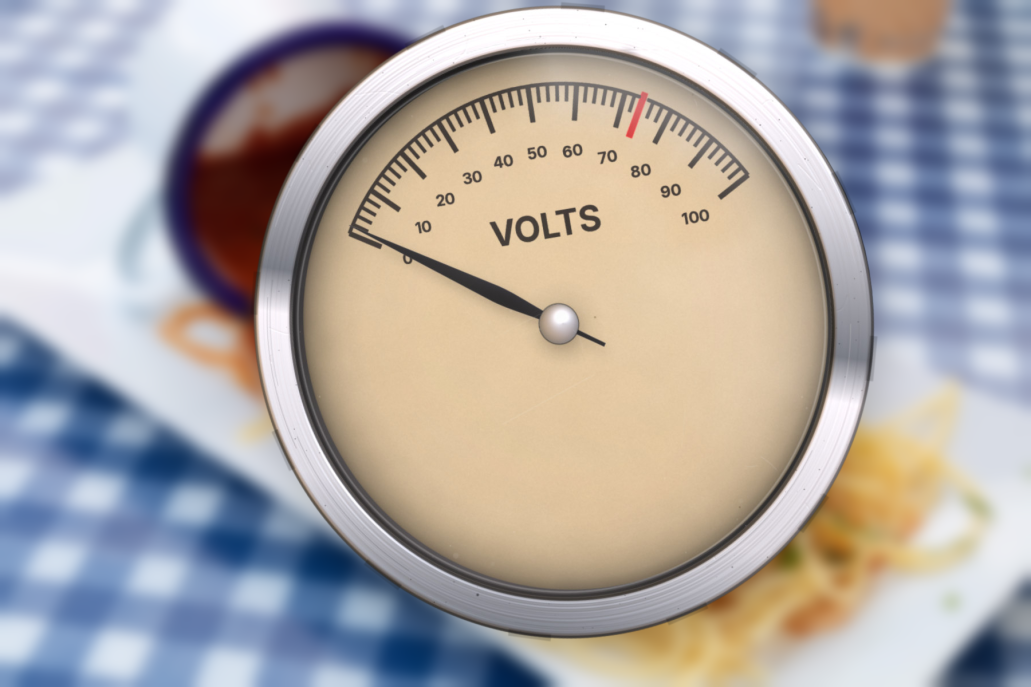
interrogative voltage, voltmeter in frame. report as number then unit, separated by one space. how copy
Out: 2 V
